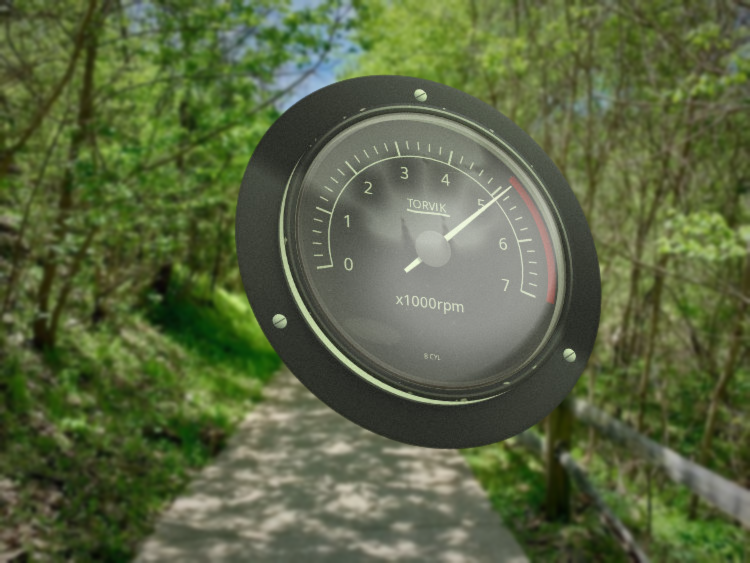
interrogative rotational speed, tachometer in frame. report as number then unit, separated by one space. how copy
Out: 5100 rpm
